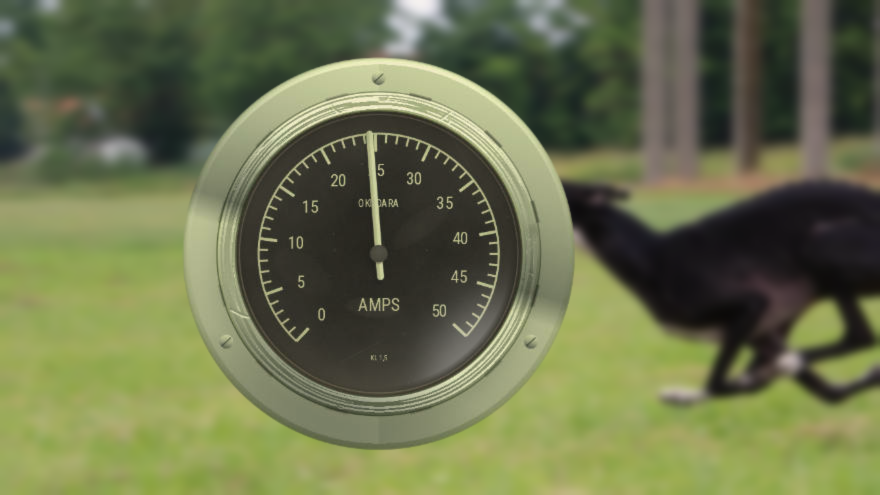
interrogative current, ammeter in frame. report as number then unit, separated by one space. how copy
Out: 24.5 A
